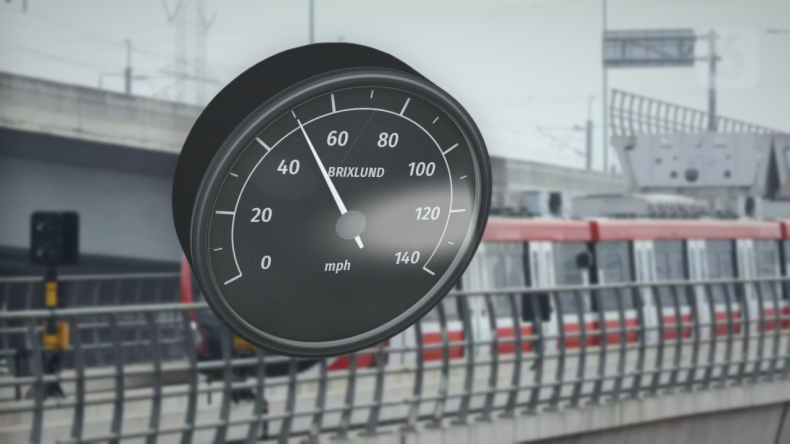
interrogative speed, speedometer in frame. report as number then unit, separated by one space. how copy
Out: 50 mph
